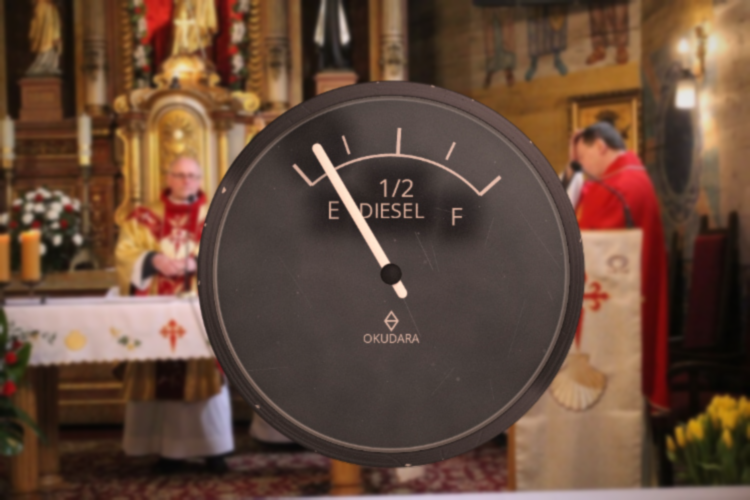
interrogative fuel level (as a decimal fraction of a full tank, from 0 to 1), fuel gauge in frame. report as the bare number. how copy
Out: 0.125
